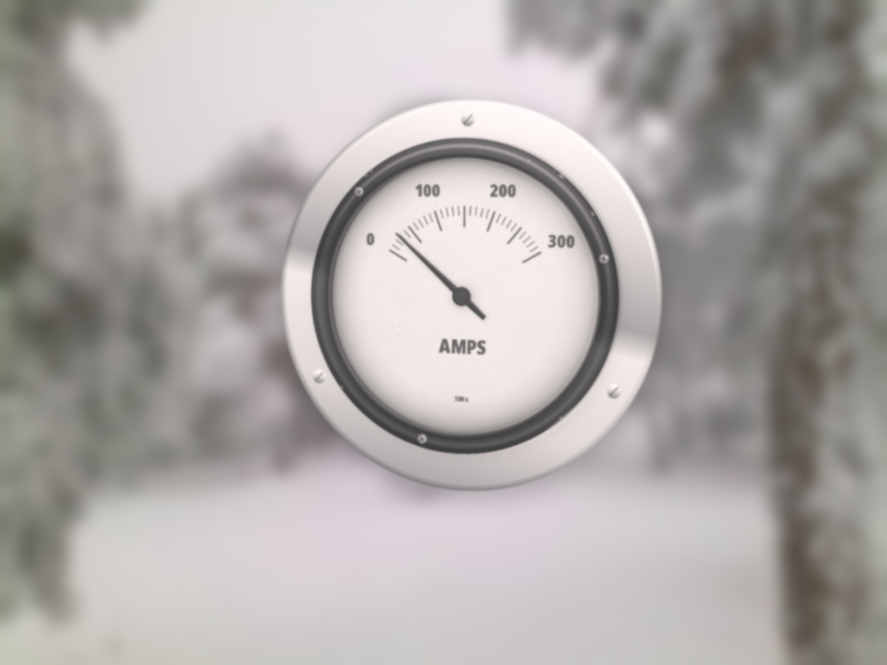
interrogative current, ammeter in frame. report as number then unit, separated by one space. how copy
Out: 30 A
